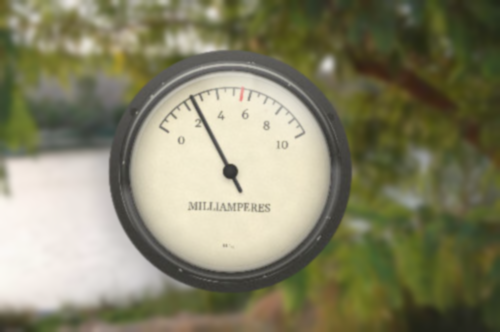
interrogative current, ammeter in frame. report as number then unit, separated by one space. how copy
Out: 2.5 mA
